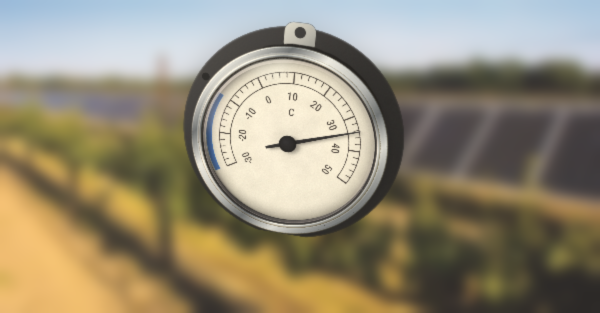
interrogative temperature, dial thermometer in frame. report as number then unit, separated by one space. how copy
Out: 34 °C
